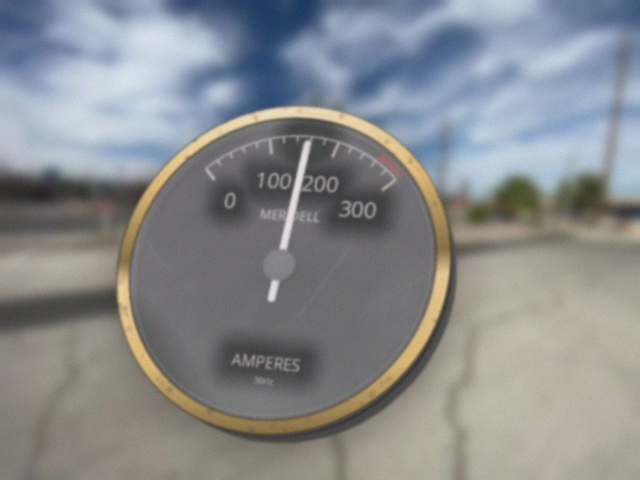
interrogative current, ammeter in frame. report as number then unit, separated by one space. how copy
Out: 160 A
